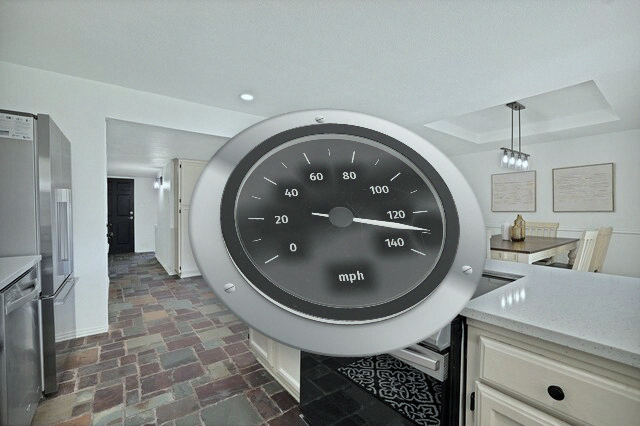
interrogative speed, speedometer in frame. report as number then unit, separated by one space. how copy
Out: 130 mph
